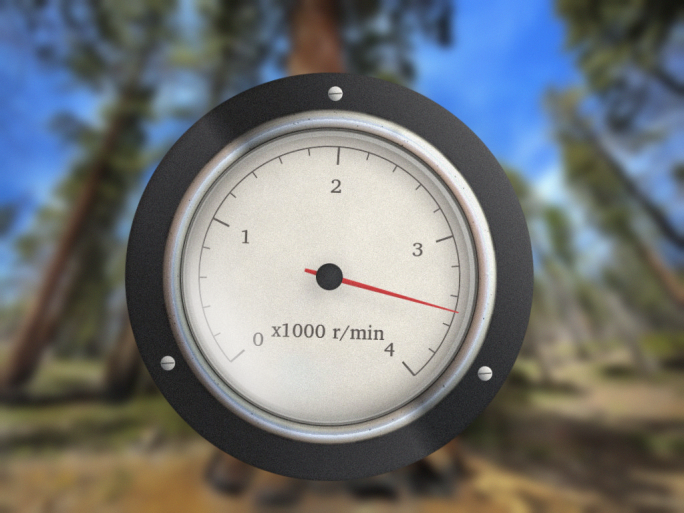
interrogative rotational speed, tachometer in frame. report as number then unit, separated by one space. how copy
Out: 3500 rpm
